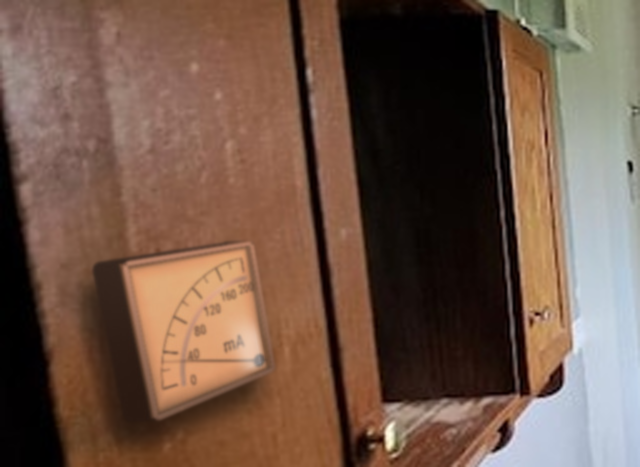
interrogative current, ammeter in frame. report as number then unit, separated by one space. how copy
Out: 30 mA
